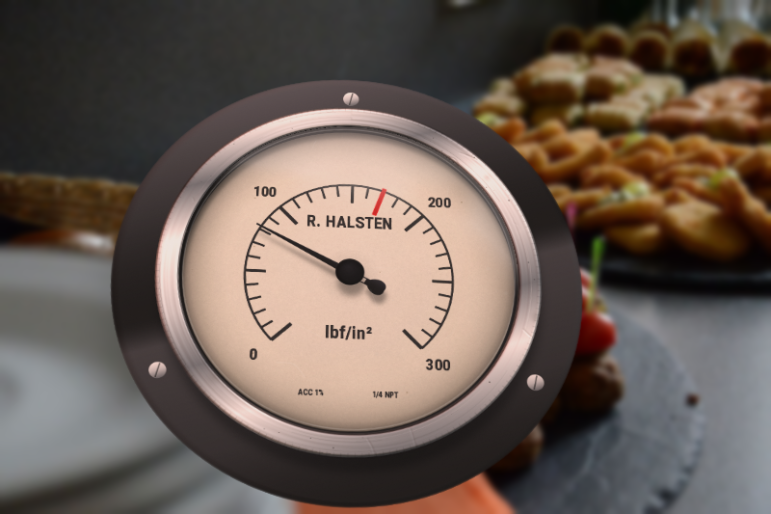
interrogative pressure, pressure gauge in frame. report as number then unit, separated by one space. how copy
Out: 80 psi
